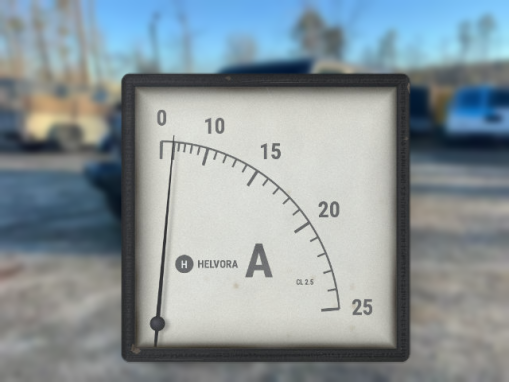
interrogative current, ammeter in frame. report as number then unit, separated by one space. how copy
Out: 5 A
